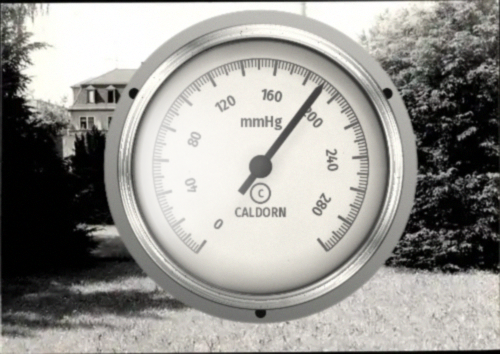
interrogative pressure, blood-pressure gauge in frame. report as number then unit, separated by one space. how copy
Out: 190 mmHg
